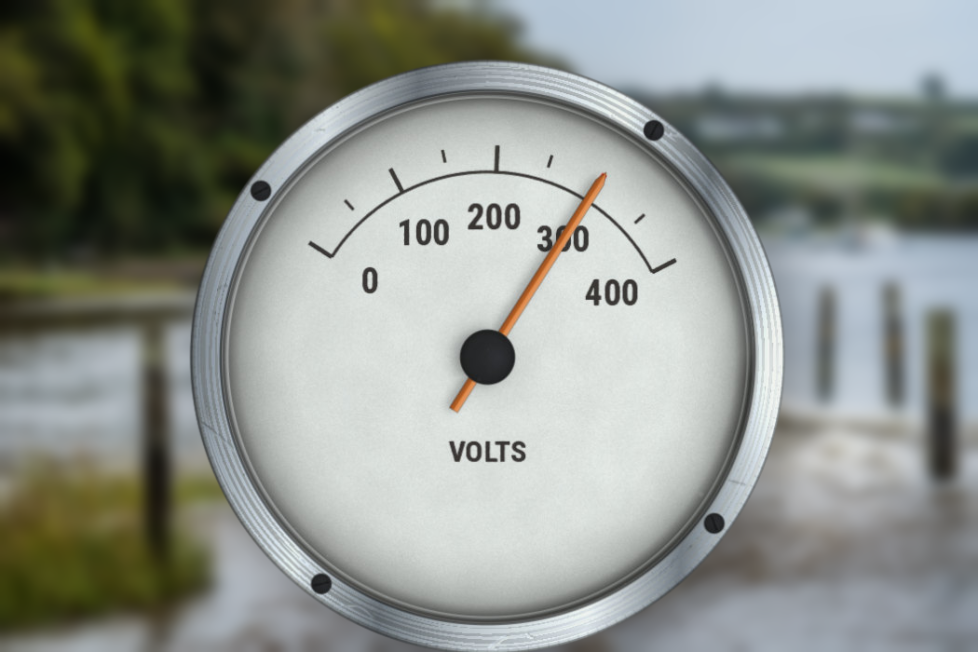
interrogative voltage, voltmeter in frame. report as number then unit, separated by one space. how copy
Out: 300 V
